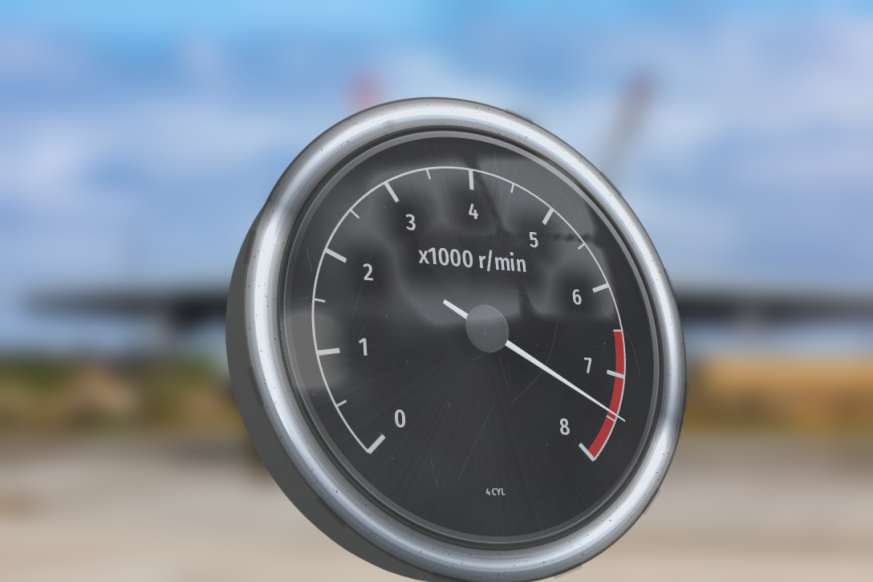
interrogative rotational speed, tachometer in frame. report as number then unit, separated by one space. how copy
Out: 7500 rpm
